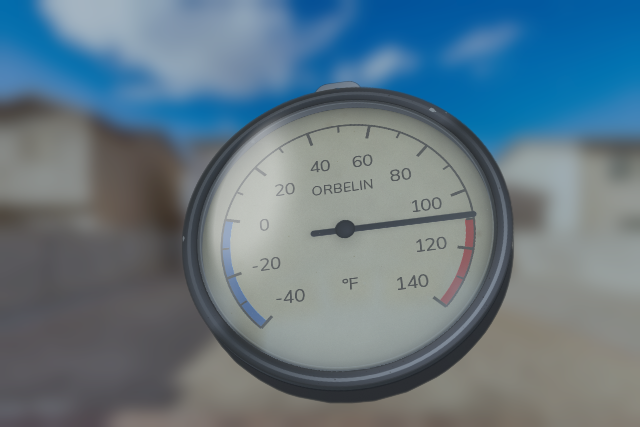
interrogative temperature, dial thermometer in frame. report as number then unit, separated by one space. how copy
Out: 110 °F
